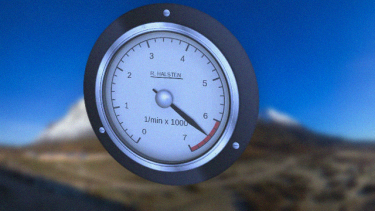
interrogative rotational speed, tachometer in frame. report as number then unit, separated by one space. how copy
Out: 6400 rpm
